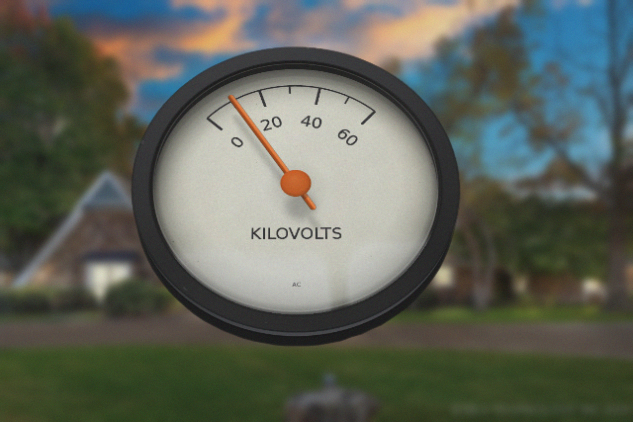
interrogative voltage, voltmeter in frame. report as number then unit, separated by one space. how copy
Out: 10 kV
